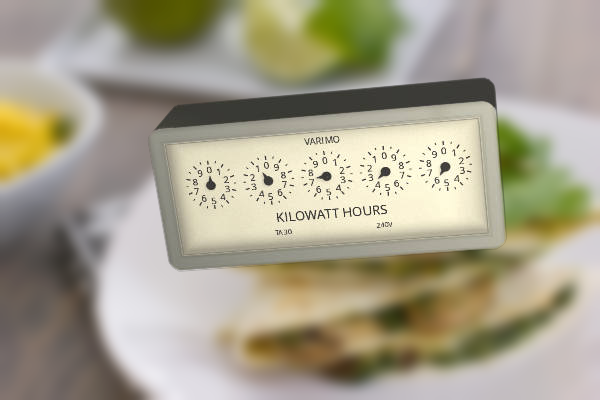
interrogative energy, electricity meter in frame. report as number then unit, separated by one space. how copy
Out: 736 kWh
